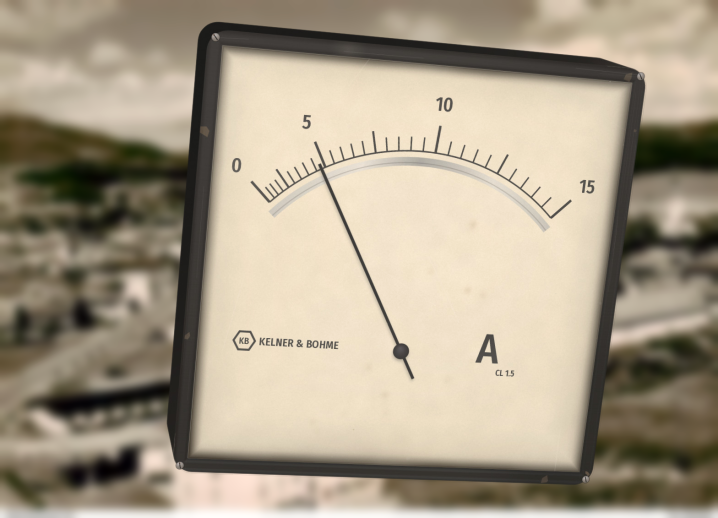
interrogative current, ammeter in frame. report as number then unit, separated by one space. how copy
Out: 4.75 A
